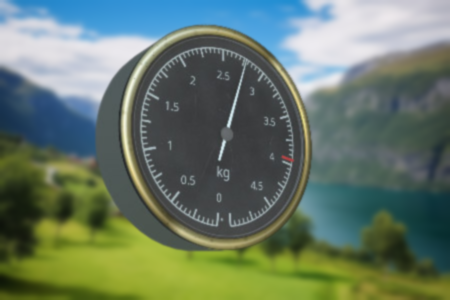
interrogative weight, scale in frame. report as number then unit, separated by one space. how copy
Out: 2.75 kg
